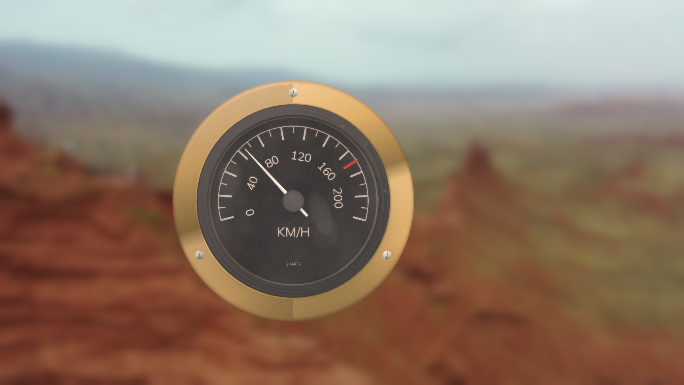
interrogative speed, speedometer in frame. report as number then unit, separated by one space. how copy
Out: 65 km/h
